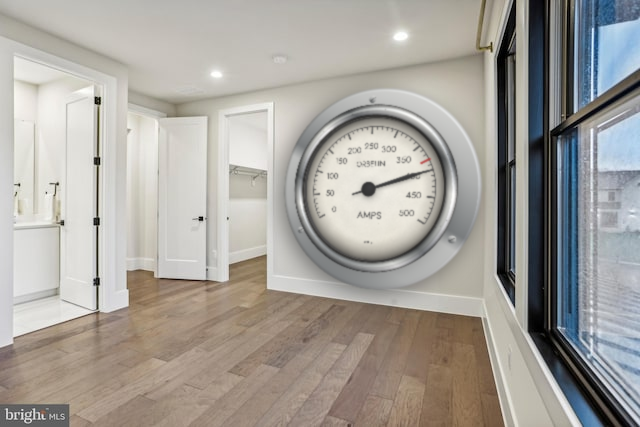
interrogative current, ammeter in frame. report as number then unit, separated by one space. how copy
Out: 400 A
